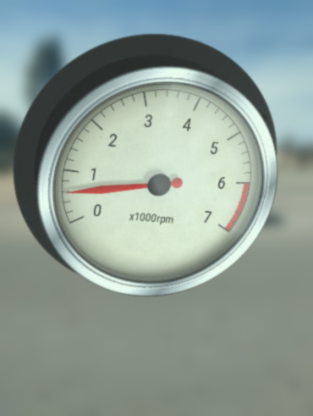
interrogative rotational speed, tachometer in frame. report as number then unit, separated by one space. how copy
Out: 600 rpm
